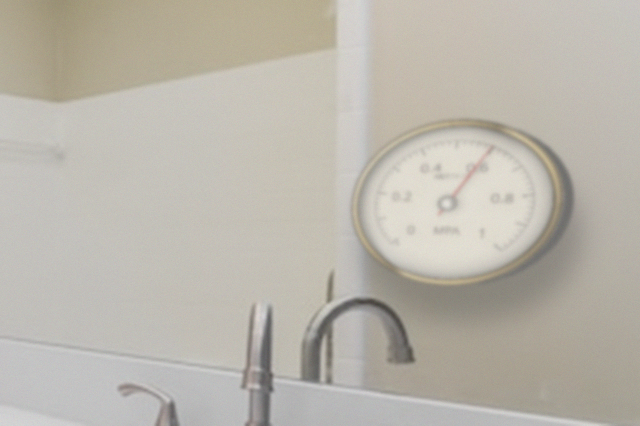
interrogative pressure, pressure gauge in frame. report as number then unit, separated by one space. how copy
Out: 0.6 MPa
